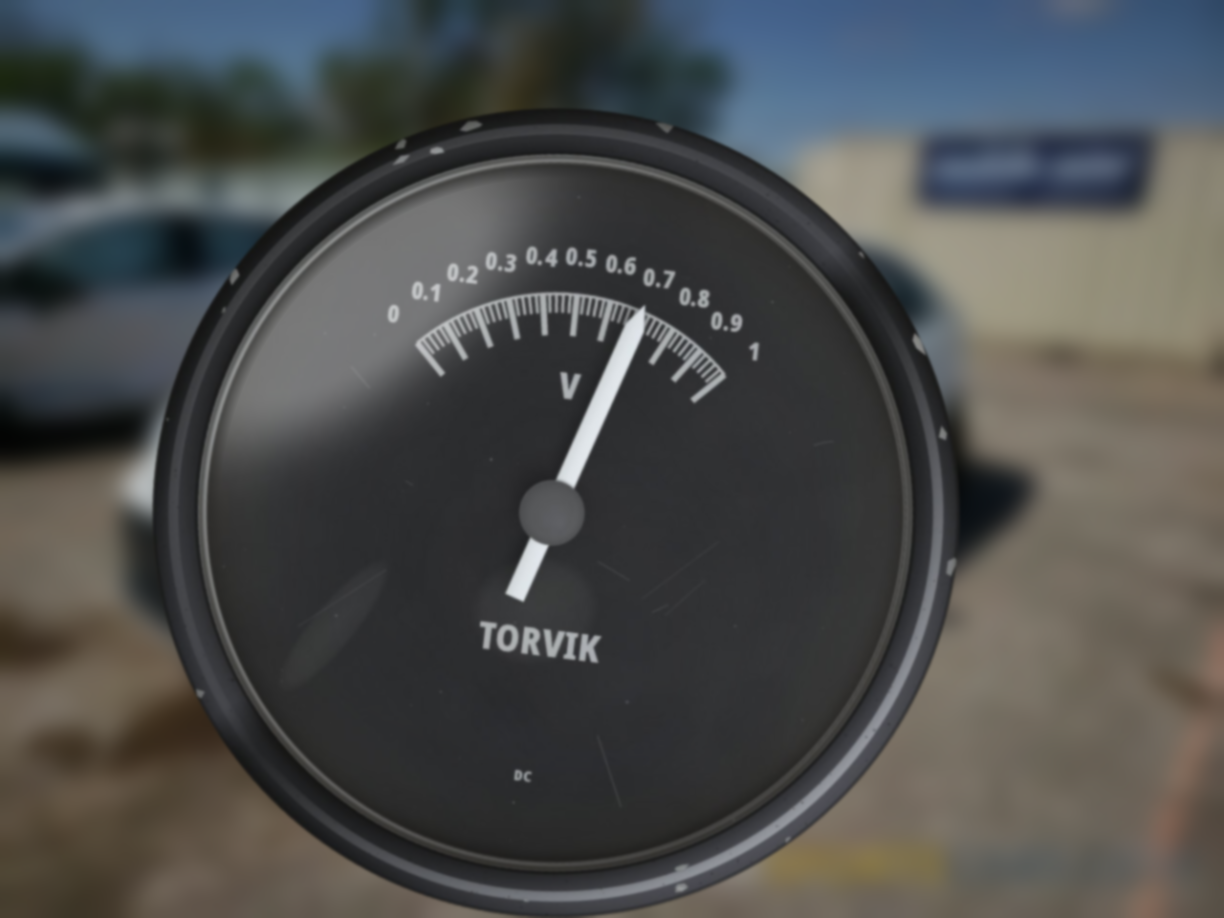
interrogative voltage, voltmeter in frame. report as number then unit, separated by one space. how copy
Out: 0.7 V
